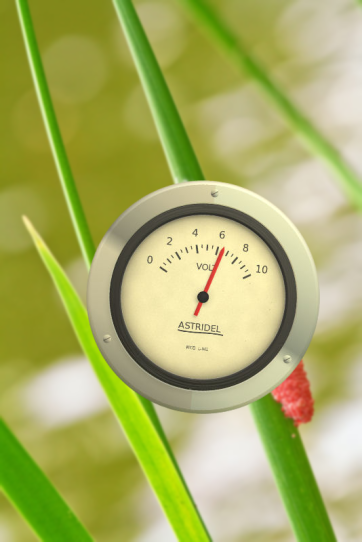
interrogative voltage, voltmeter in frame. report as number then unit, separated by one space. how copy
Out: 6.5 V
